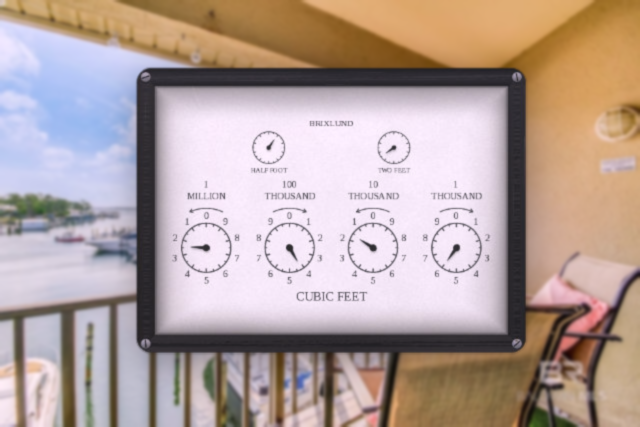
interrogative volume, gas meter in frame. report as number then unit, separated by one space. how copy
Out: 241600 ft³
